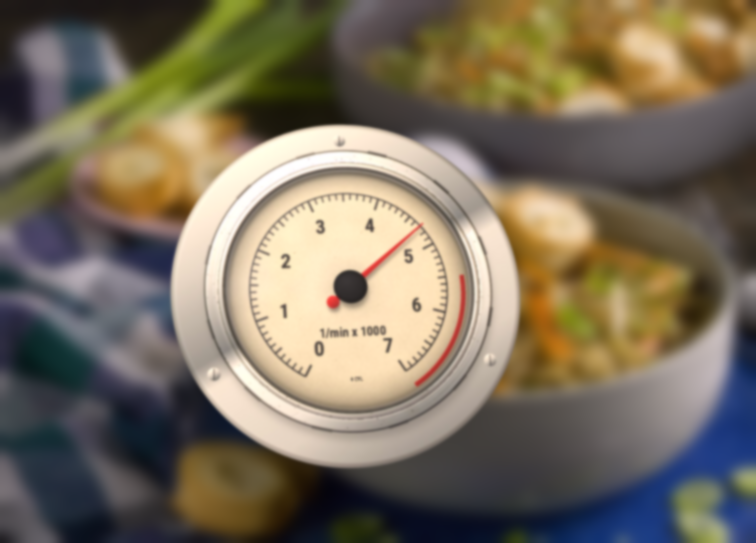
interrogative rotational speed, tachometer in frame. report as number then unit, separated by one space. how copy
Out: 4700 rpm
